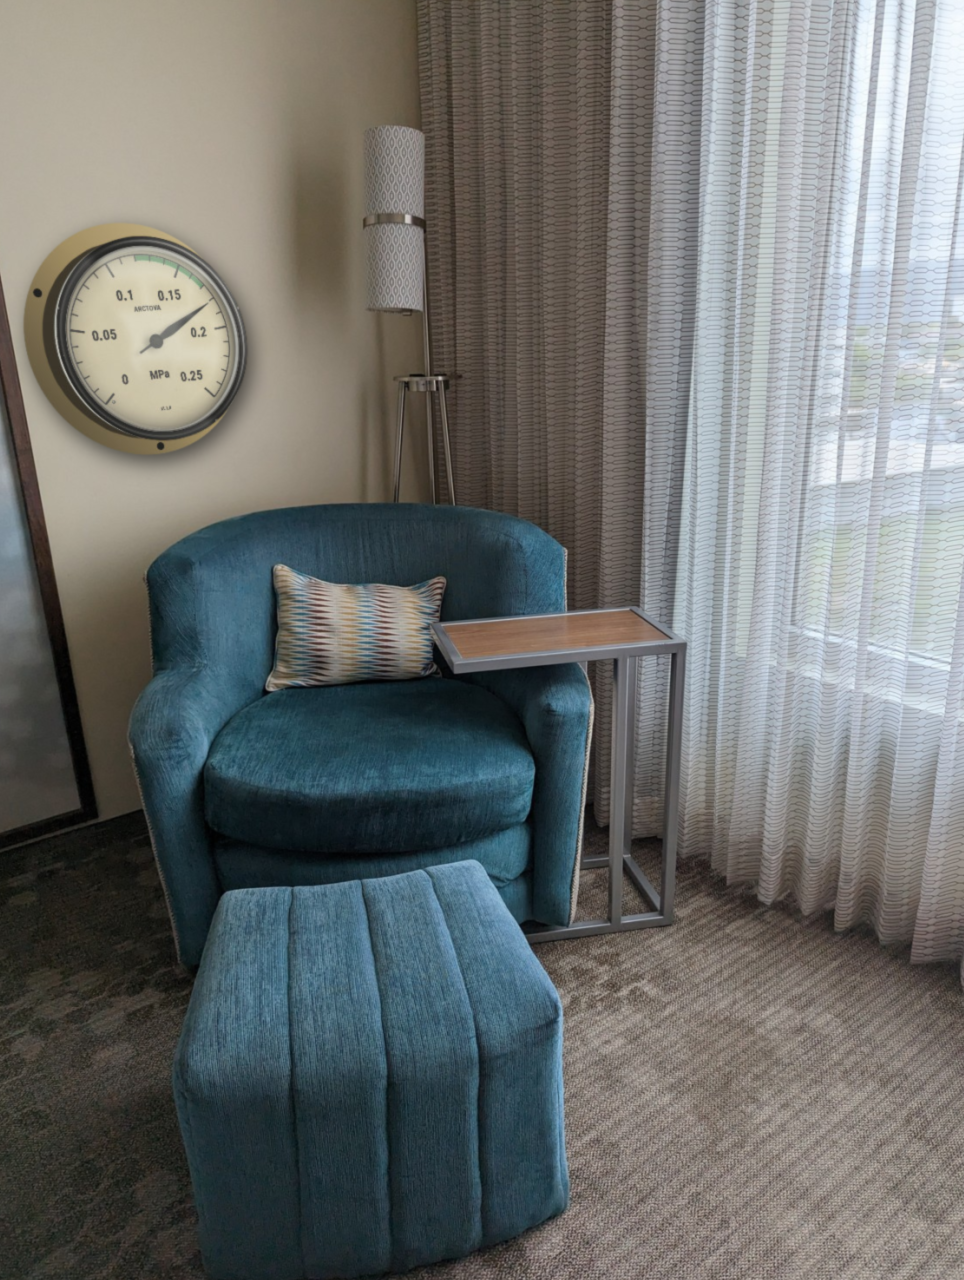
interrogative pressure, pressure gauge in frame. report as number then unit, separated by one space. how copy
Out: 0.18 MPa
